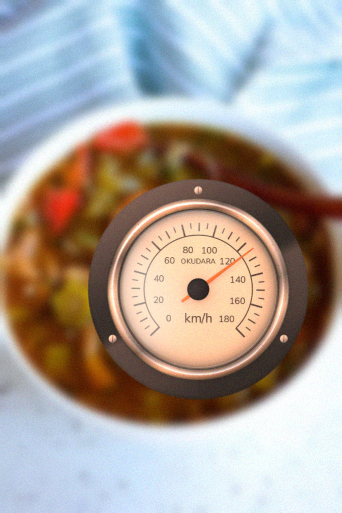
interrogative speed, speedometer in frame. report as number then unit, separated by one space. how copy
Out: 125 km/h
